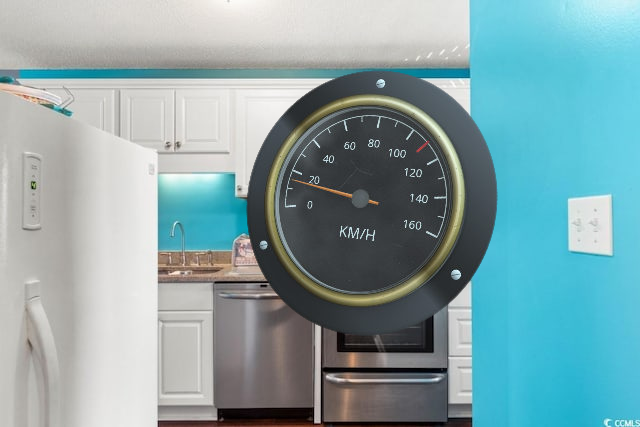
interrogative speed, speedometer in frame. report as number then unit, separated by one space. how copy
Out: 15 km/h
